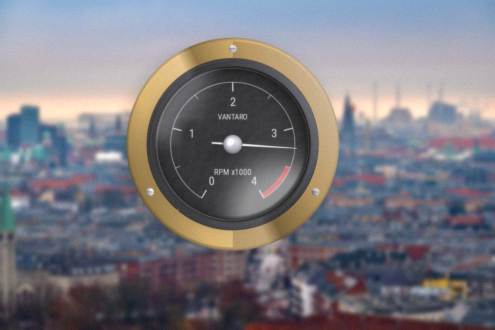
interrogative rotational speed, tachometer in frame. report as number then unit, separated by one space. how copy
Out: 3250 rpm
